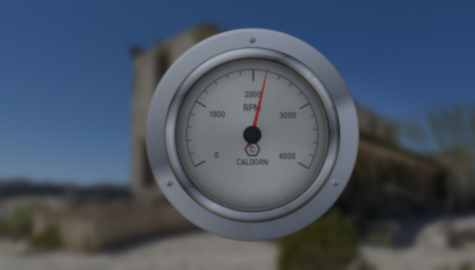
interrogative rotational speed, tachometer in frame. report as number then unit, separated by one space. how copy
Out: 2200 rpm
